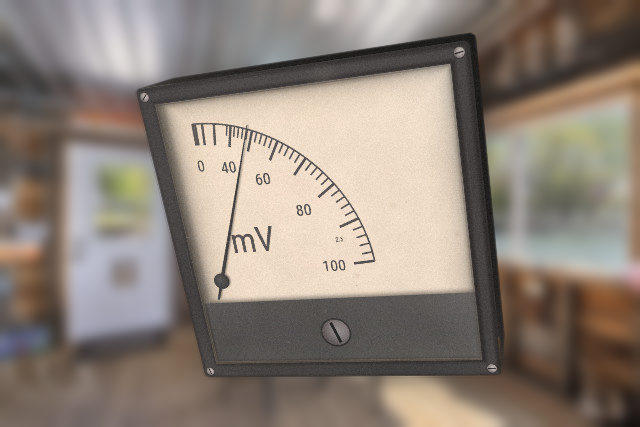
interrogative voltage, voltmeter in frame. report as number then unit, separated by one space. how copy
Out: 48 mV
